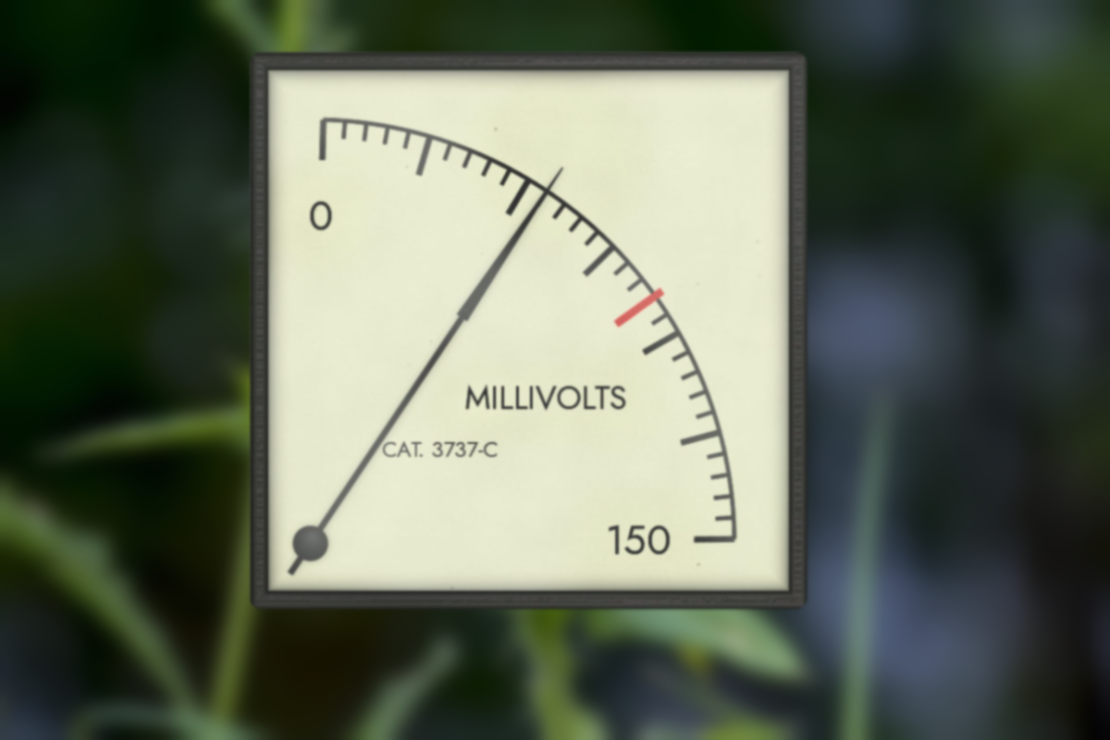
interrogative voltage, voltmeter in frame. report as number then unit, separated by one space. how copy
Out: 55 mV
